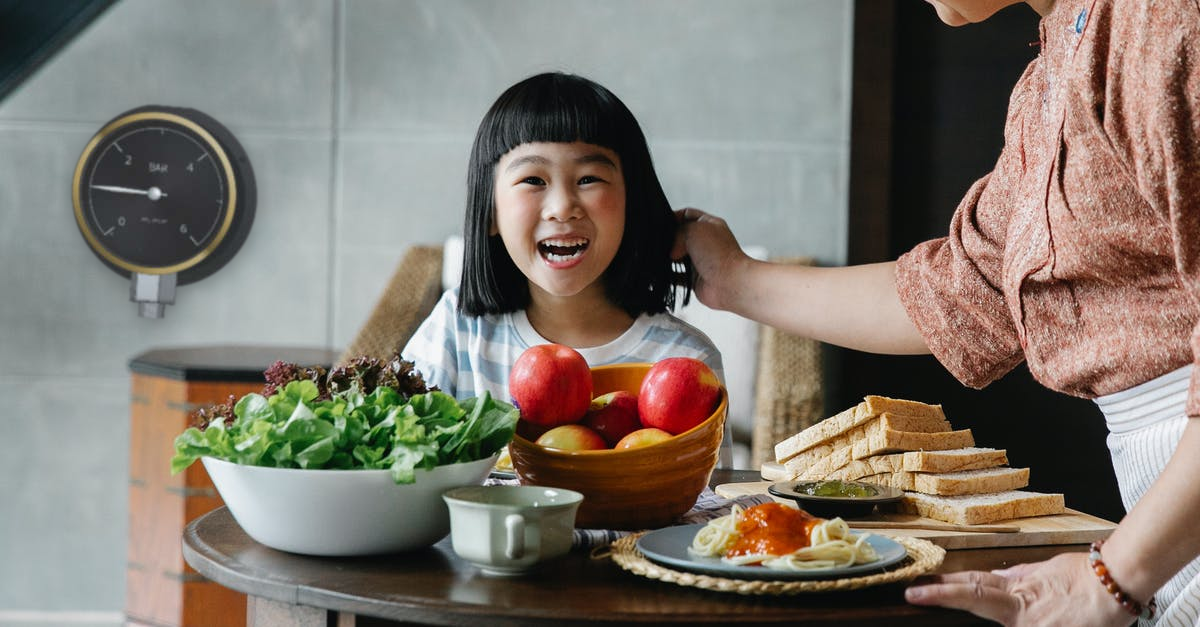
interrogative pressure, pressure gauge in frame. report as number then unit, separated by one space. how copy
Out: 1 bar
